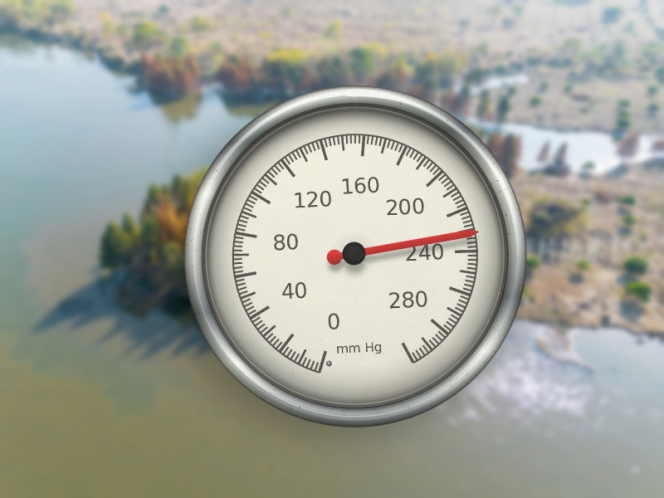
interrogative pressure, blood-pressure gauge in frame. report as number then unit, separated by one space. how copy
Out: 232 mmHg
